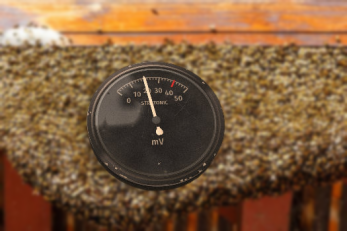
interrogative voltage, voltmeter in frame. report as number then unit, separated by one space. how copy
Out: 20 mV
